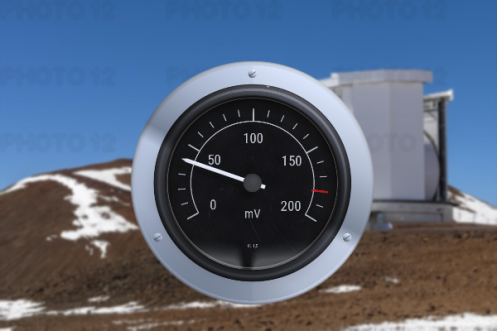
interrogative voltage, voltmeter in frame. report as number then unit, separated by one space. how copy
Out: 40 mV
